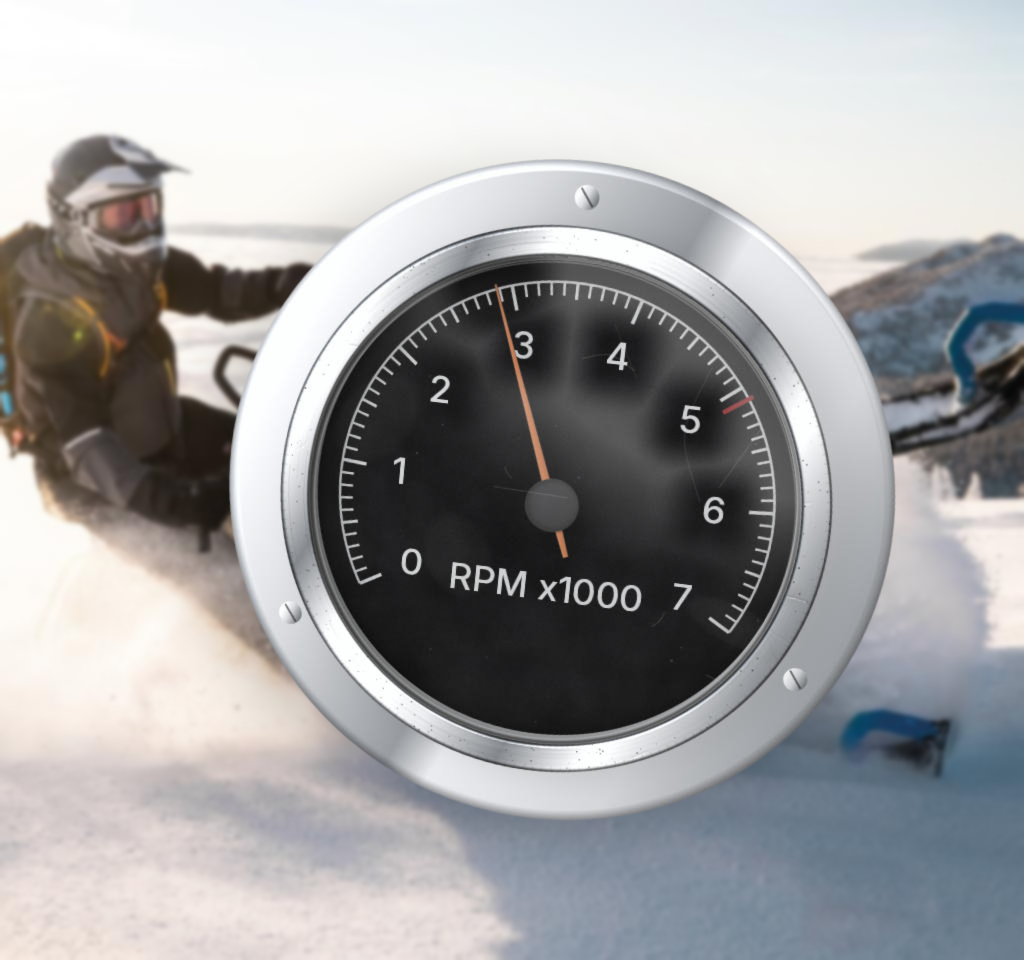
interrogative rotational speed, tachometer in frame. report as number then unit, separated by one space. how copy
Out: 2900 rpm
